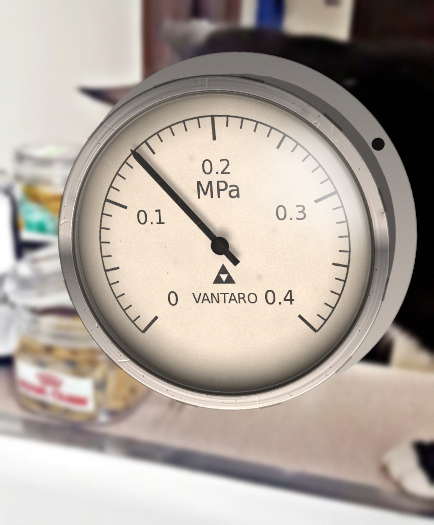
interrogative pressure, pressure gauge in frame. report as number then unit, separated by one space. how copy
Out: 0.14 MPa
